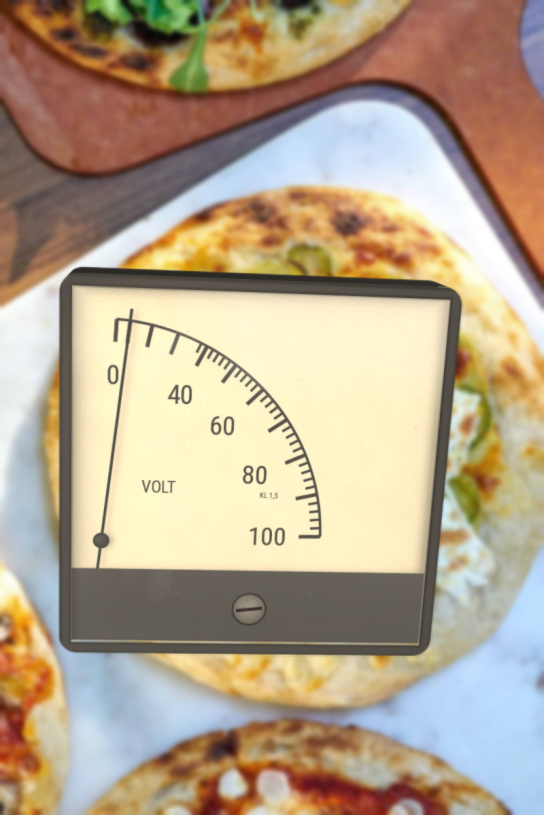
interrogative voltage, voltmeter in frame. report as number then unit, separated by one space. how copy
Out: 10 V
